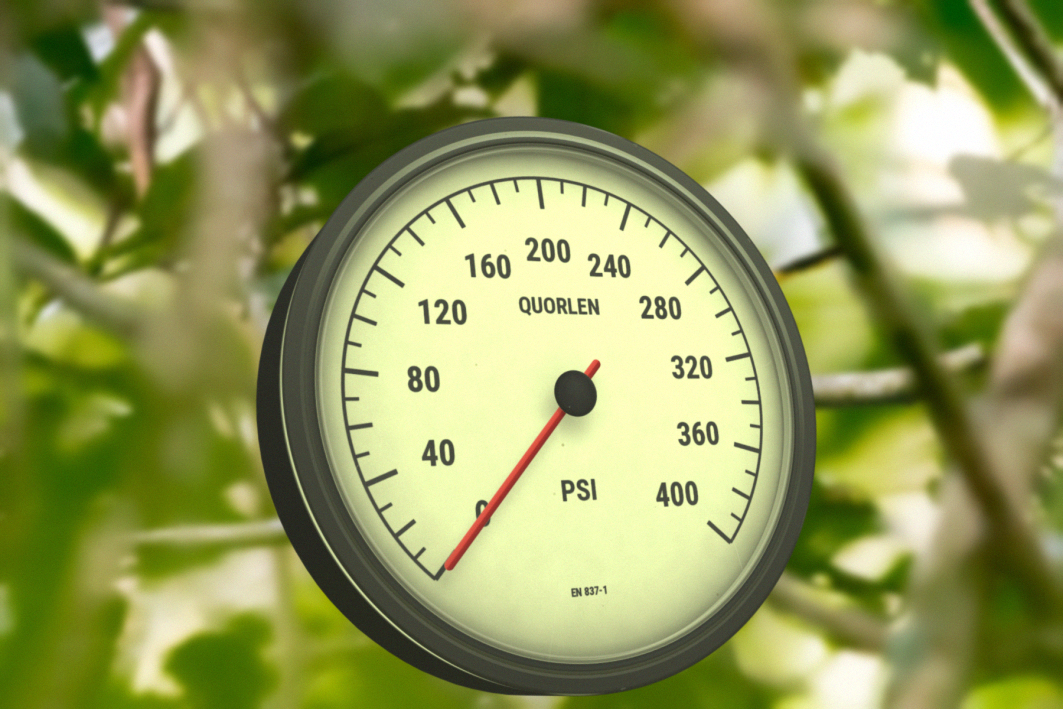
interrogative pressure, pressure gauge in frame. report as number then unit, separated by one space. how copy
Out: 0 psi
